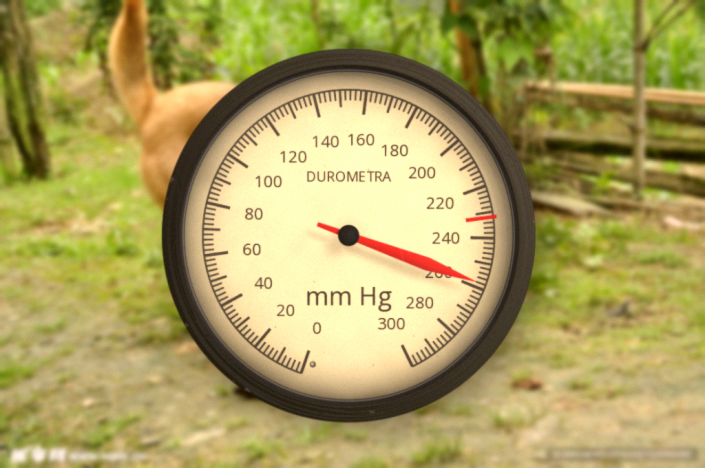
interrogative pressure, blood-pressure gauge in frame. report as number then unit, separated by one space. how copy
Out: 258 mmHg
